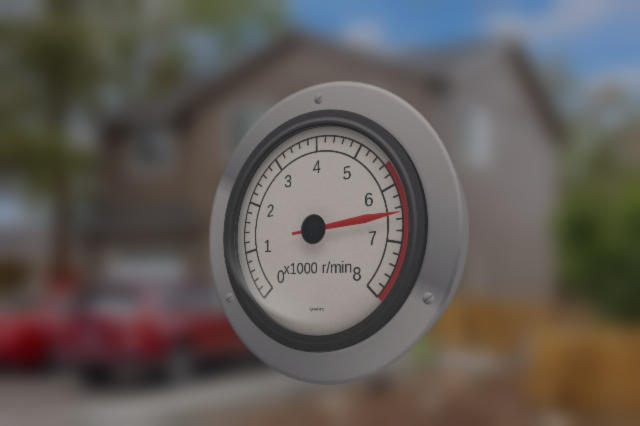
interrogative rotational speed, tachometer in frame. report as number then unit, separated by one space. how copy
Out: 6500 rpm
